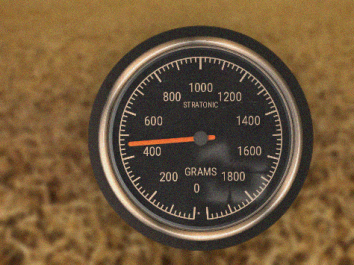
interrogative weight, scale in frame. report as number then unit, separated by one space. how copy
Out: 460 g
